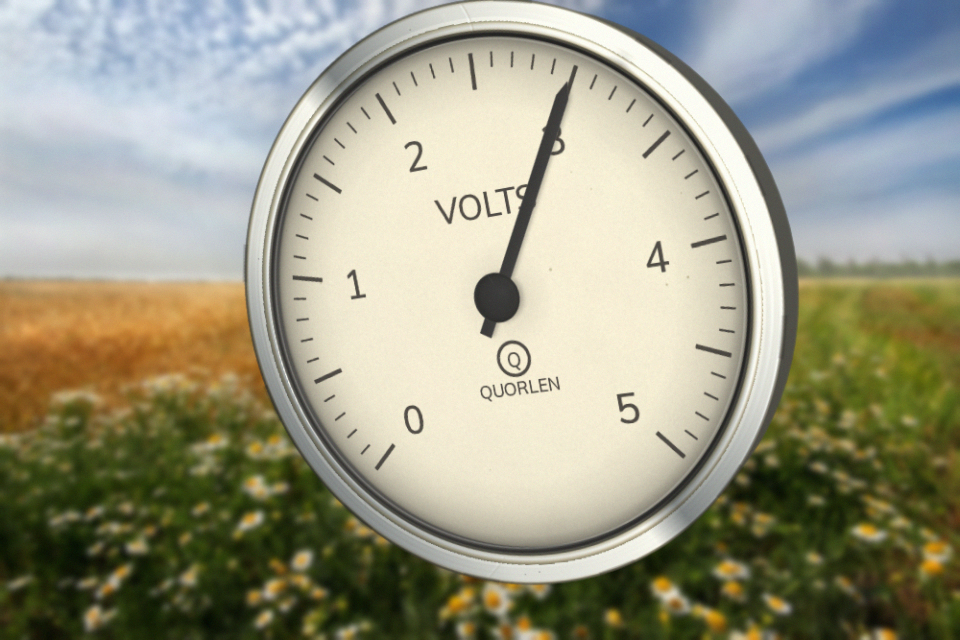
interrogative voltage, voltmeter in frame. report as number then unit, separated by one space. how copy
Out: 3 V
